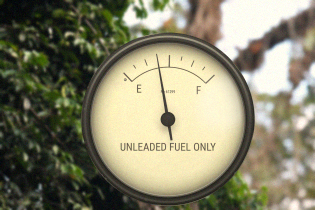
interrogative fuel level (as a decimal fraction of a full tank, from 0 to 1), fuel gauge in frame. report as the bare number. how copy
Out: 0.375
